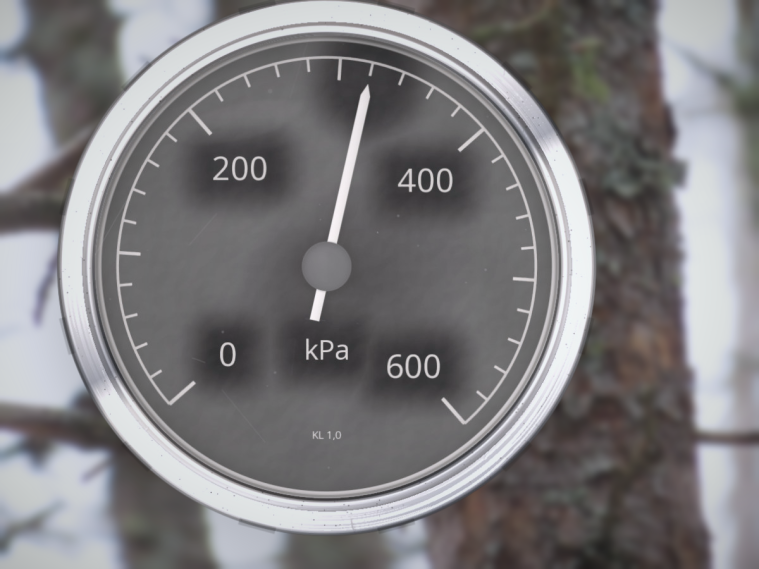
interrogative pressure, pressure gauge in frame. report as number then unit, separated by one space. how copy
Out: 320 kPa
